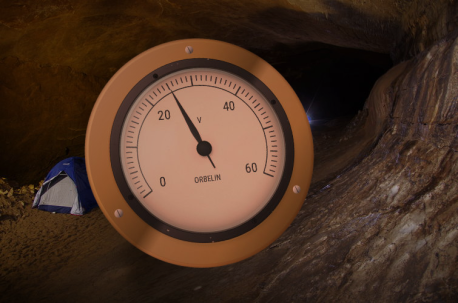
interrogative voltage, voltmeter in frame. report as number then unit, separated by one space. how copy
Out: 25 V
